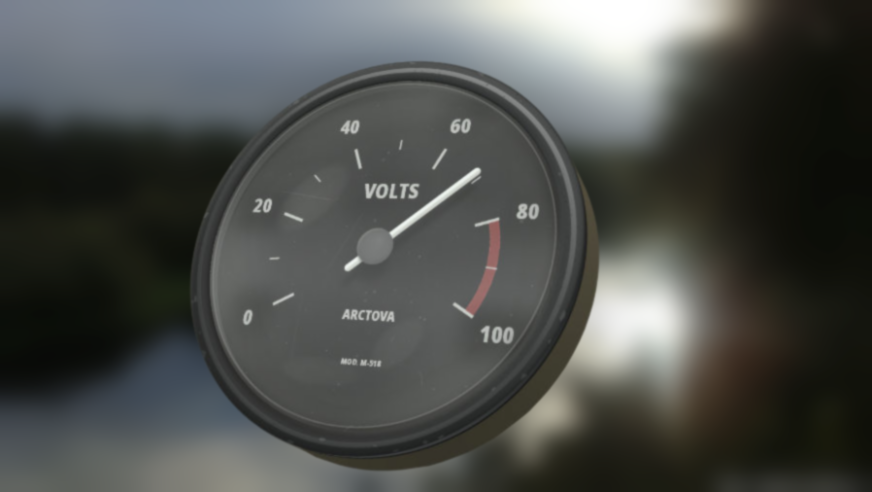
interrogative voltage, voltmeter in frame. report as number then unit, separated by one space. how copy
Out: 70 V
